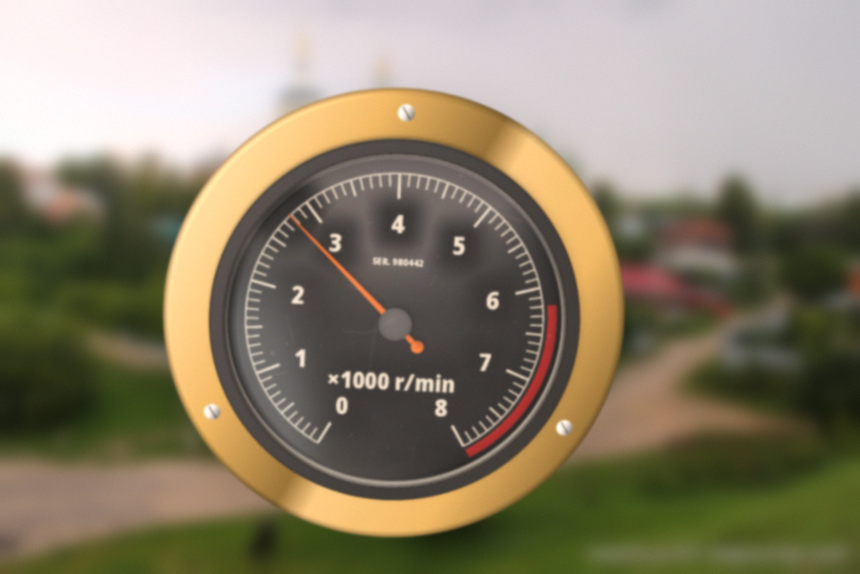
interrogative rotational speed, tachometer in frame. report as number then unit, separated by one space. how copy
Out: 2800 rpm
